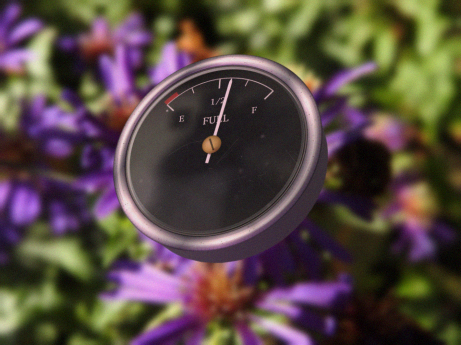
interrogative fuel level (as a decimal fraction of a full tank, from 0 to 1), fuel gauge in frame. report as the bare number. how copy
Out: 0.625
